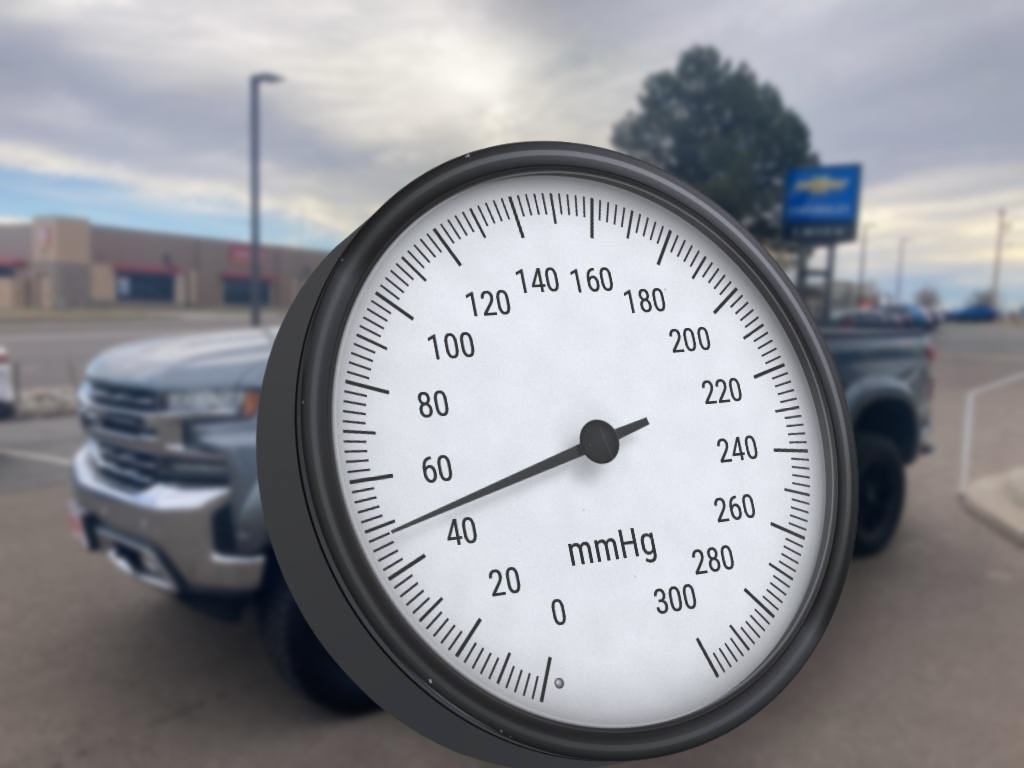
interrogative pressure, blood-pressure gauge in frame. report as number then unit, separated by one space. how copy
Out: 48 mmHg
